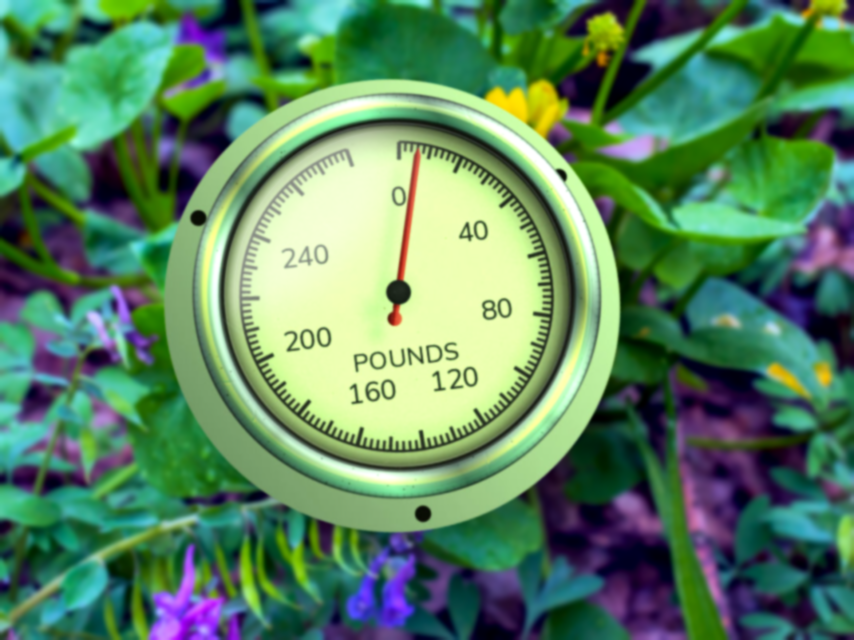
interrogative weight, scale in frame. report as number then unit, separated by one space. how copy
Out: 6 lb
